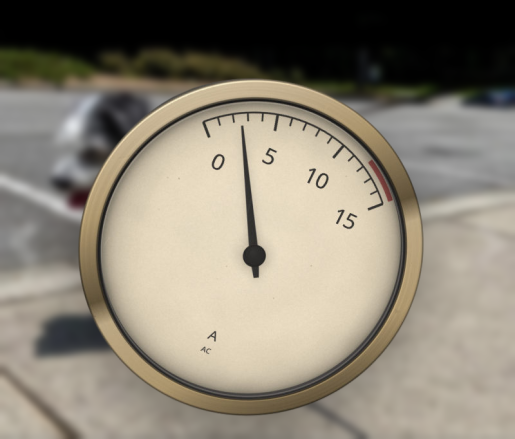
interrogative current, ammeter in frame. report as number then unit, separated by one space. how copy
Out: 2.5 A
